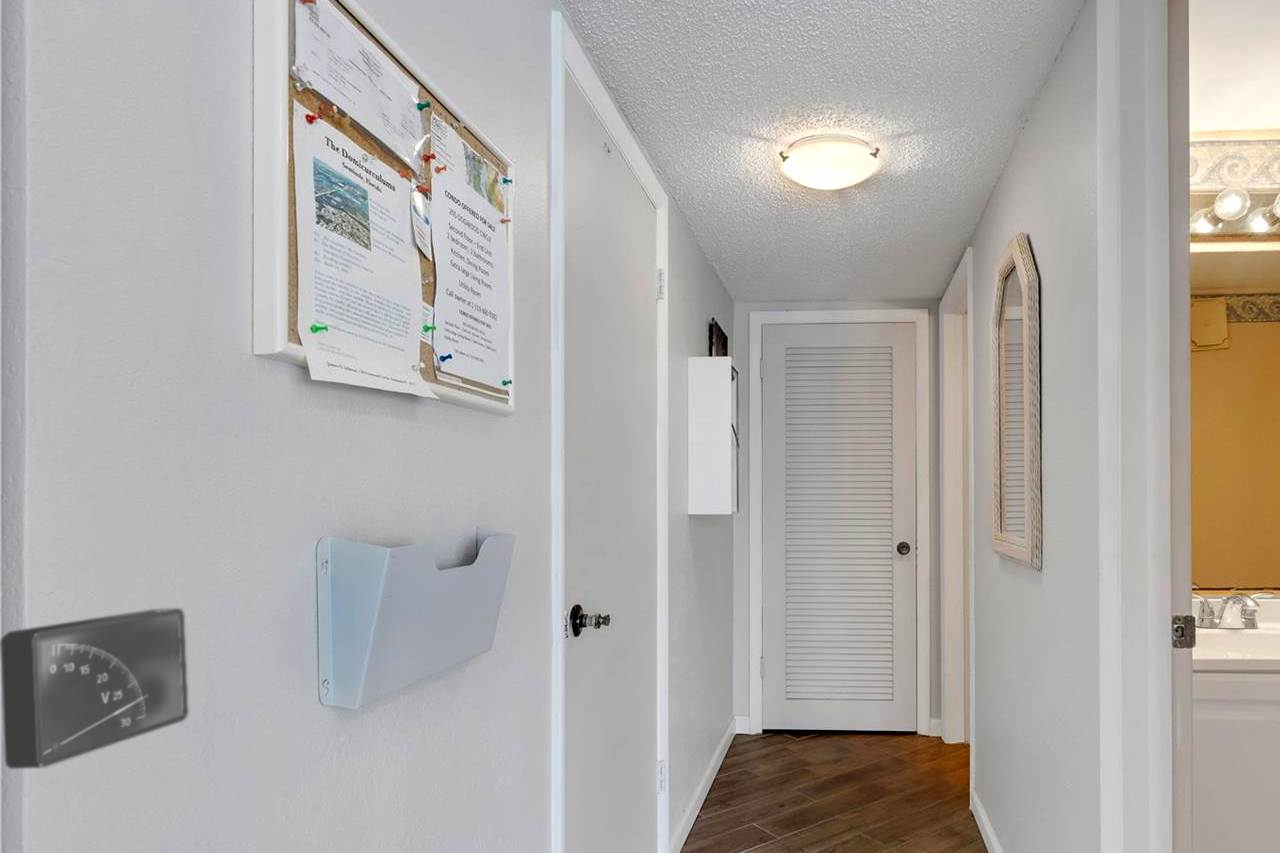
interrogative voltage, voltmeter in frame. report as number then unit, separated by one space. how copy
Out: 27.5 V
